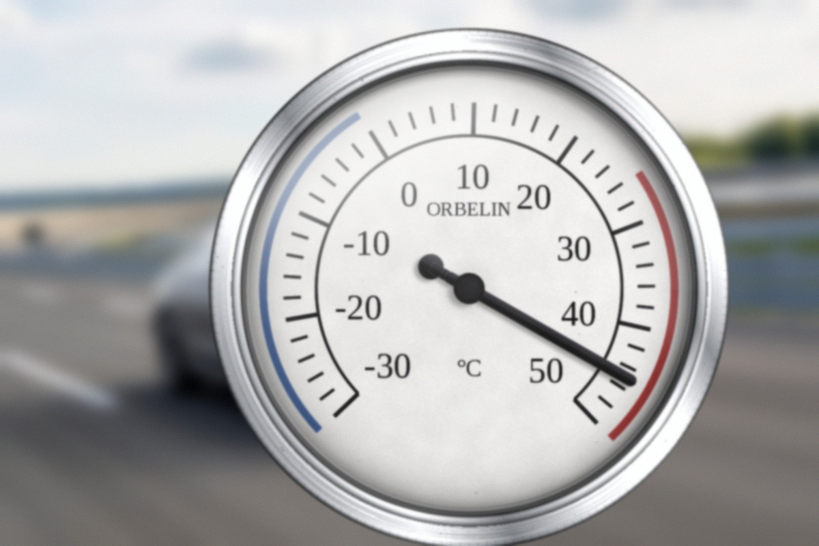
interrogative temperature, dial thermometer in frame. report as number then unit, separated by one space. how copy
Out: 45 °C
